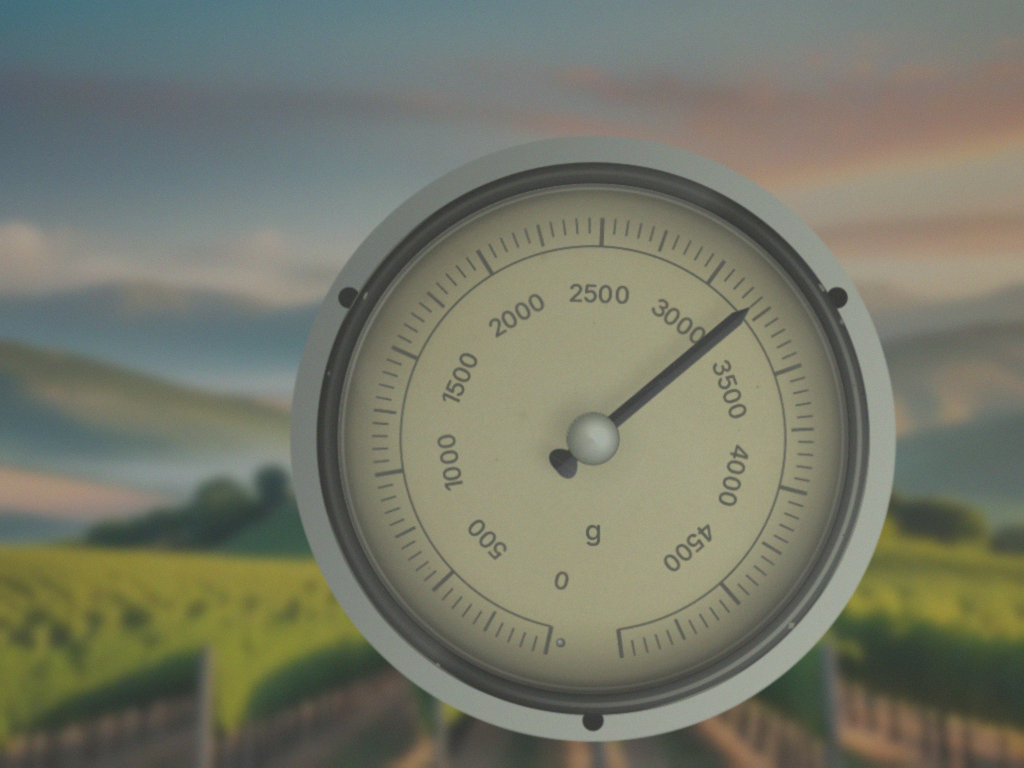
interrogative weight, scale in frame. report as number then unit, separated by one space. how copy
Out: 3200 g
